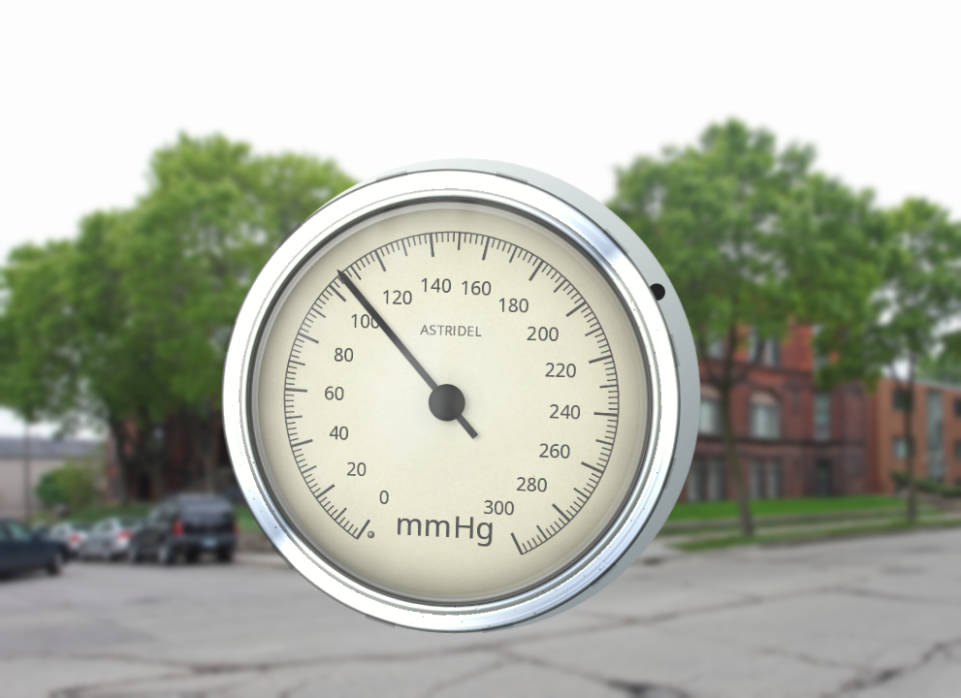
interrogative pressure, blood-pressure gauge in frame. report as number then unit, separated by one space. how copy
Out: 106 mmHg
